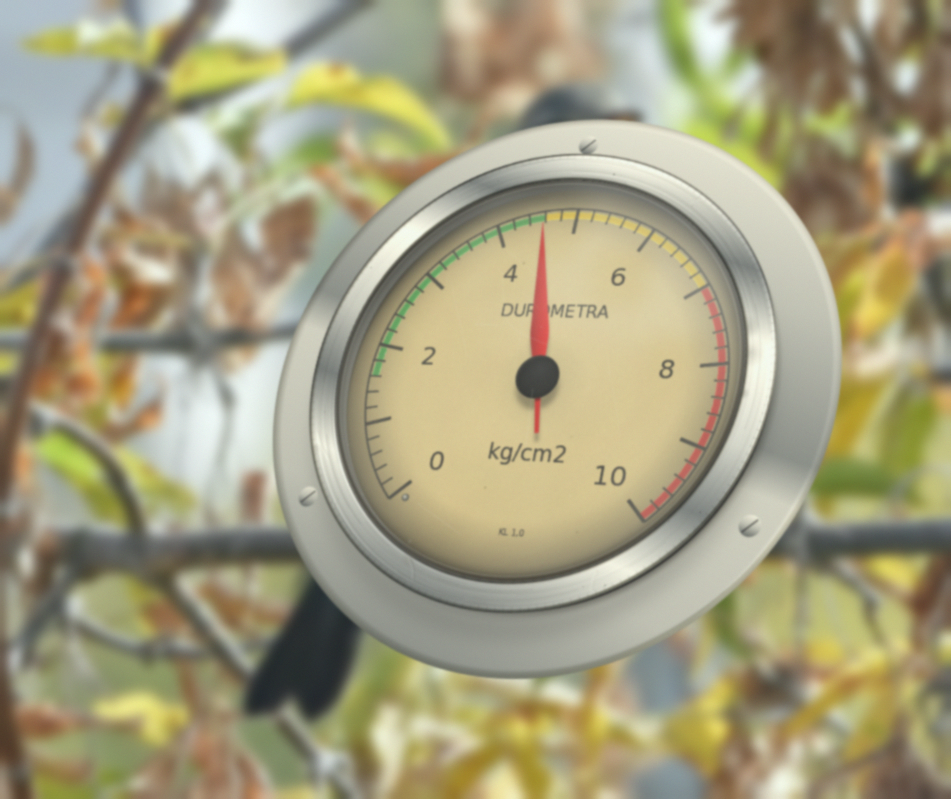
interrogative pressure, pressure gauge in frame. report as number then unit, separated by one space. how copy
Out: 4.6 kg/cm²
